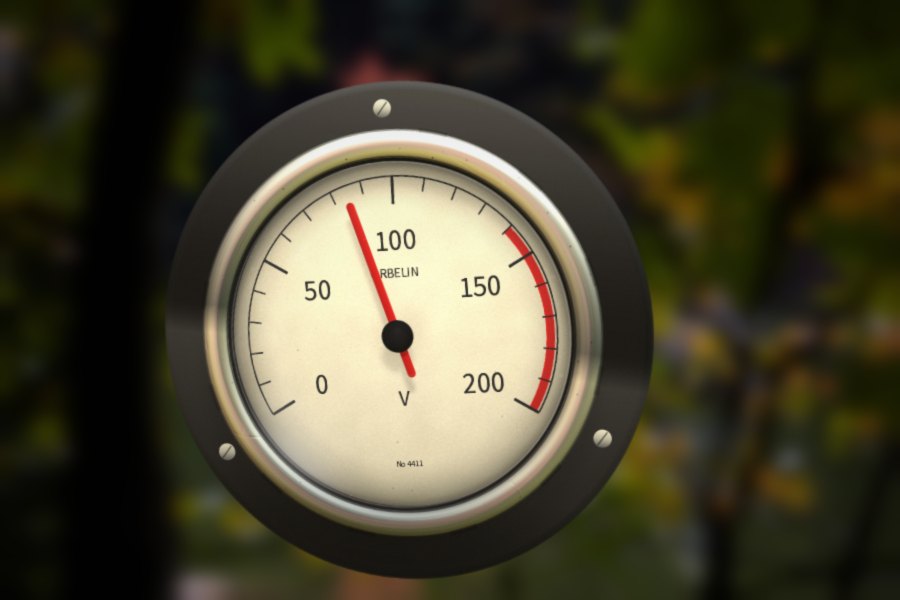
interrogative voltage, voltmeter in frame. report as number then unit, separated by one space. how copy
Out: 85 V
